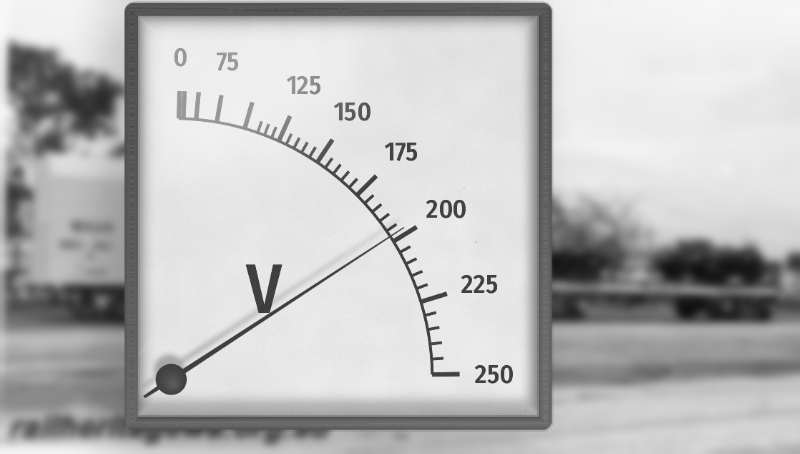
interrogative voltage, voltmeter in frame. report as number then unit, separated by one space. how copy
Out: 197.5 V
